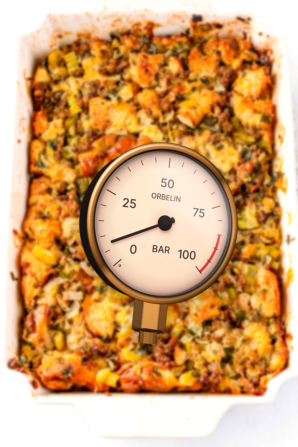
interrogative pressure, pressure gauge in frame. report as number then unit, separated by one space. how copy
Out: 7.5 bar
